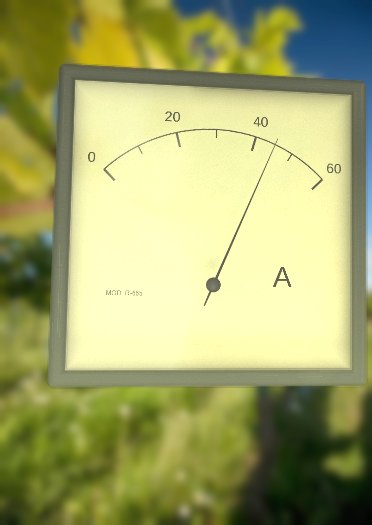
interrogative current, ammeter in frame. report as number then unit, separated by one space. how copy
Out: 45 A
